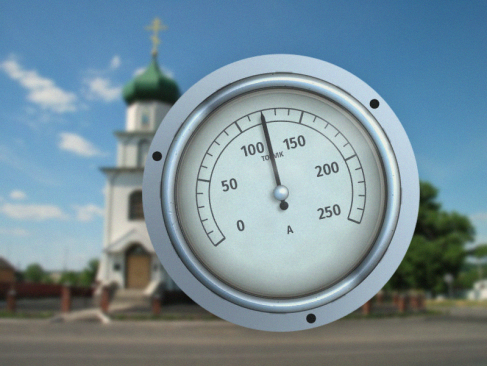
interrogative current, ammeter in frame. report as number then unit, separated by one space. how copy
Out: 120 A
